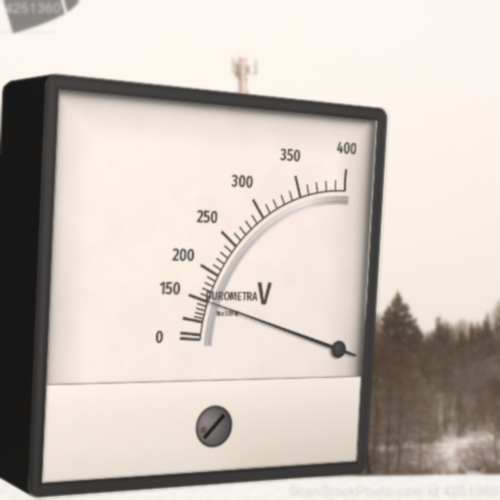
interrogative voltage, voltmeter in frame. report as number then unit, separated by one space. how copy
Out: 150 V
